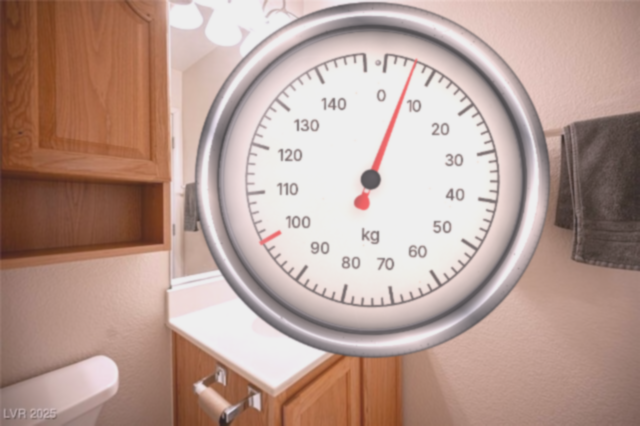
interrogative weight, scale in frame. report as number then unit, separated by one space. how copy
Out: 6 kg
